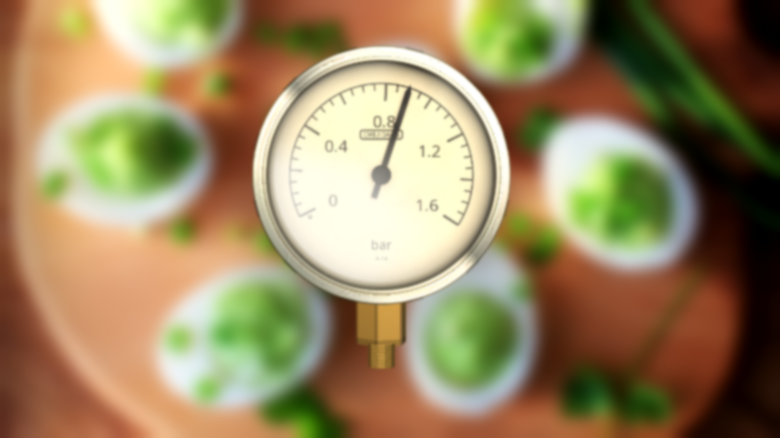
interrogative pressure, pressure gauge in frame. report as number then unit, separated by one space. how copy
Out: 0.9 bar
